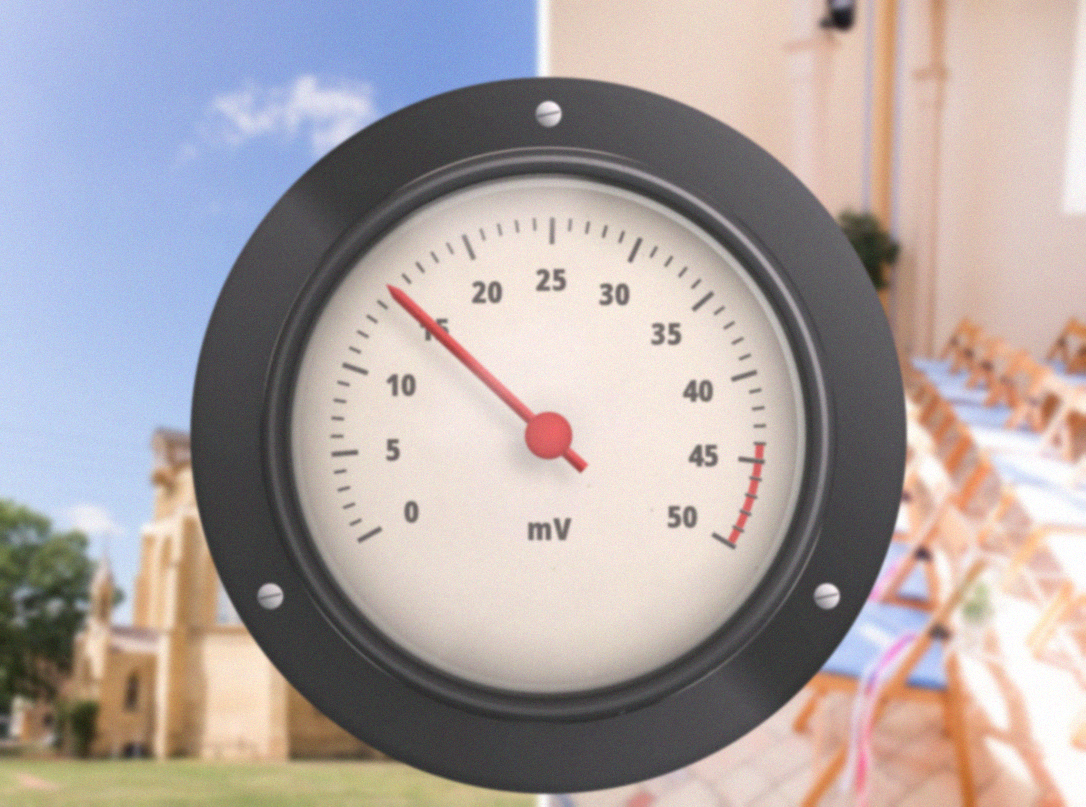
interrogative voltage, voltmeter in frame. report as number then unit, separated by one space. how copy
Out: 15 mV
